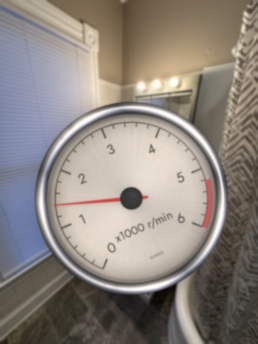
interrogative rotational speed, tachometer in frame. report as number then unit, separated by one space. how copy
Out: 1400 rpm
